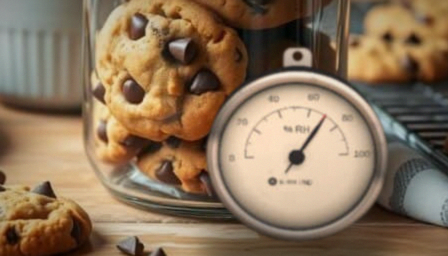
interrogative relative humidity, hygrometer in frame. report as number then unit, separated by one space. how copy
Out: 70 %
